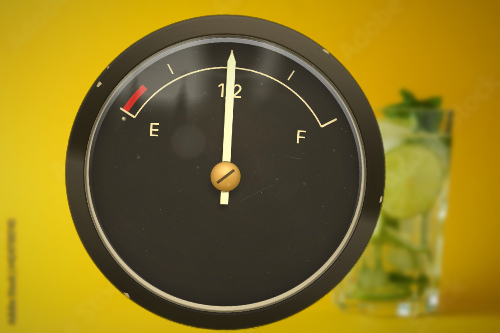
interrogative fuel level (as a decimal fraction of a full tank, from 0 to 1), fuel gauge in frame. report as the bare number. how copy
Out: 0.5
